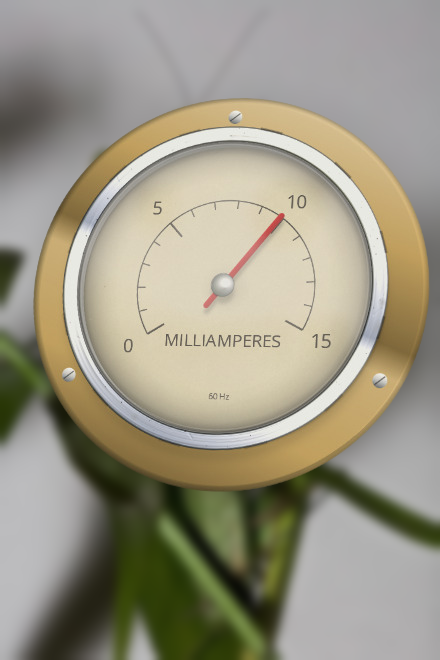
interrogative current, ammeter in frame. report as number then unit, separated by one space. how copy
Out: 10 mA
